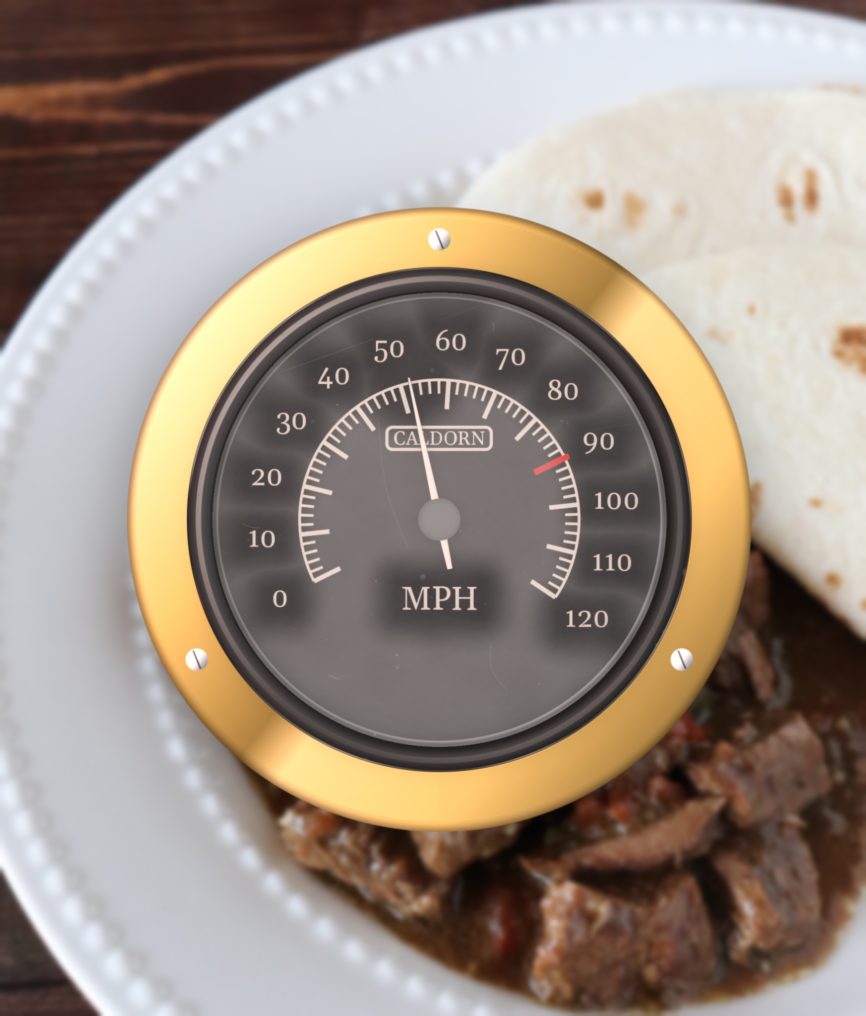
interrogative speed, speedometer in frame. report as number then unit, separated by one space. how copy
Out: 52 mph
